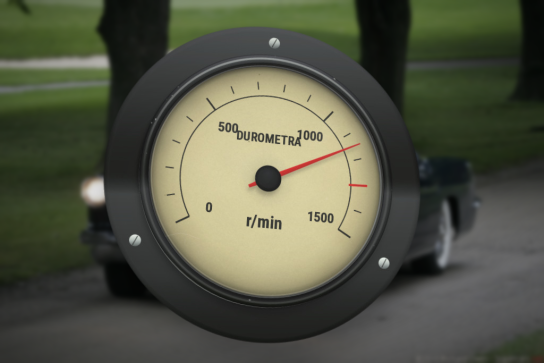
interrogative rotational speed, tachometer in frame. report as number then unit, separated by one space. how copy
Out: 1150 rpm
